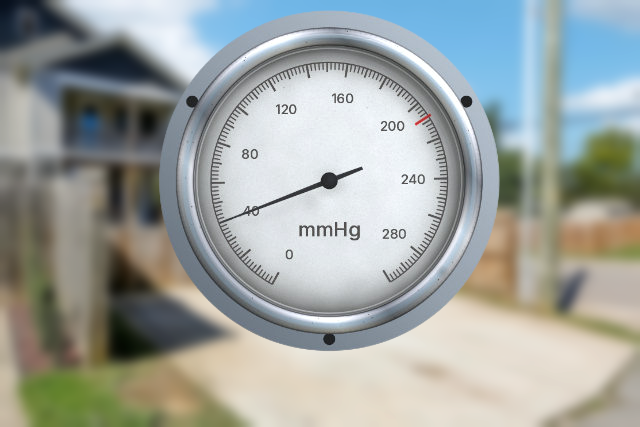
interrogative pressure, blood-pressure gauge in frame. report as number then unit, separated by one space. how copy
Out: 40 mmHg
